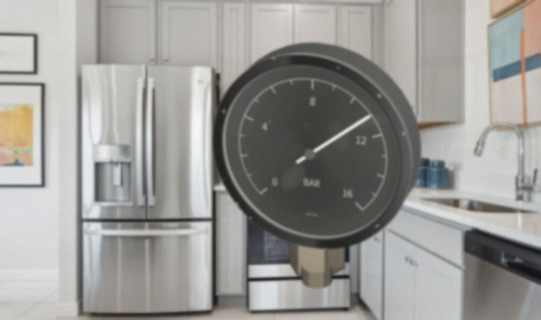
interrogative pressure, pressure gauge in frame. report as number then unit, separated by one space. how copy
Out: 11 bar
